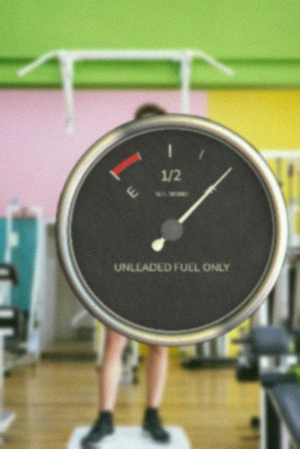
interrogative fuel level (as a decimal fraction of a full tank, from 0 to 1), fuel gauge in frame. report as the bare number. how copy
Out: 1
